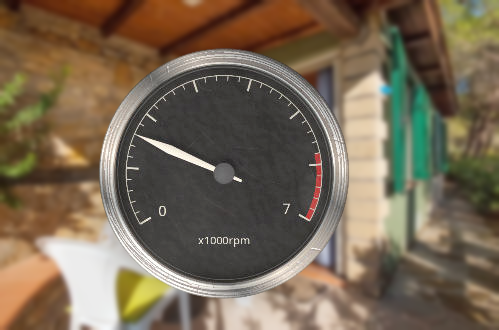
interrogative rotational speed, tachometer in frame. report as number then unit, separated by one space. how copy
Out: 1600 rpm
